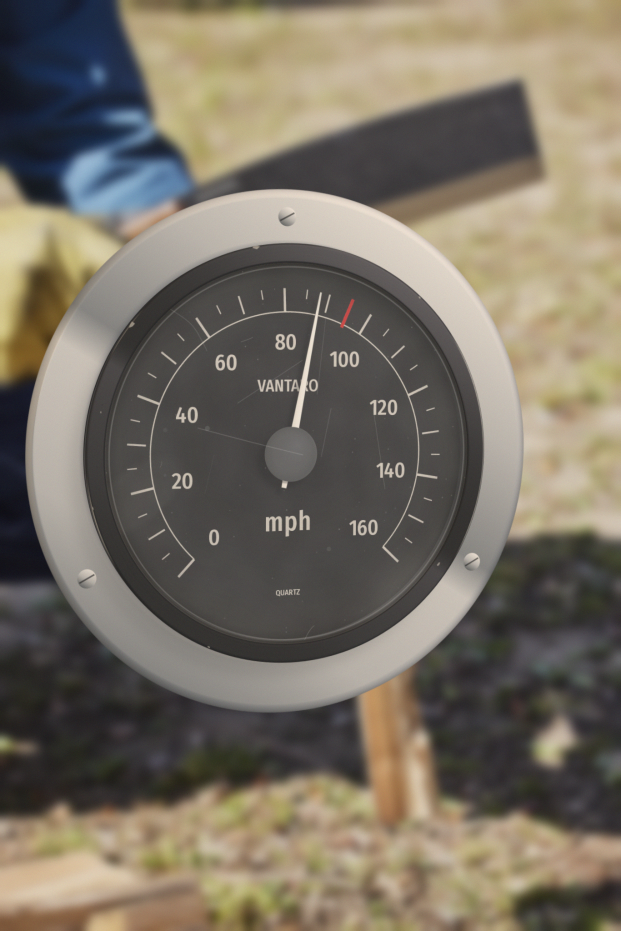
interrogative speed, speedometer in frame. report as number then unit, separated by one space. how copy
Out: 87.5 mph
